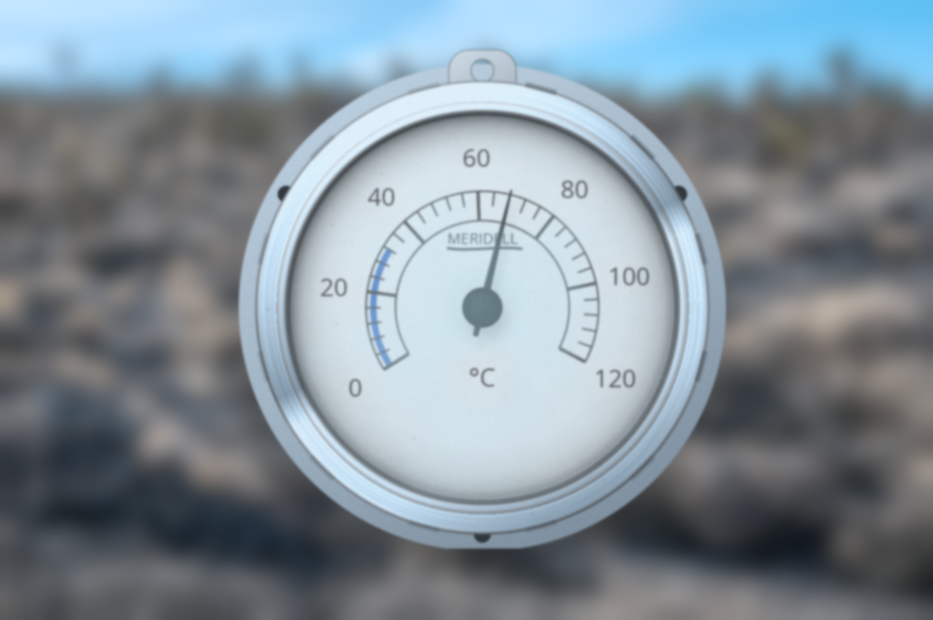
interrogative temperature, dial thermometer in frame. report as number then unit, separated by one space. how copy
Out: 68 °C
